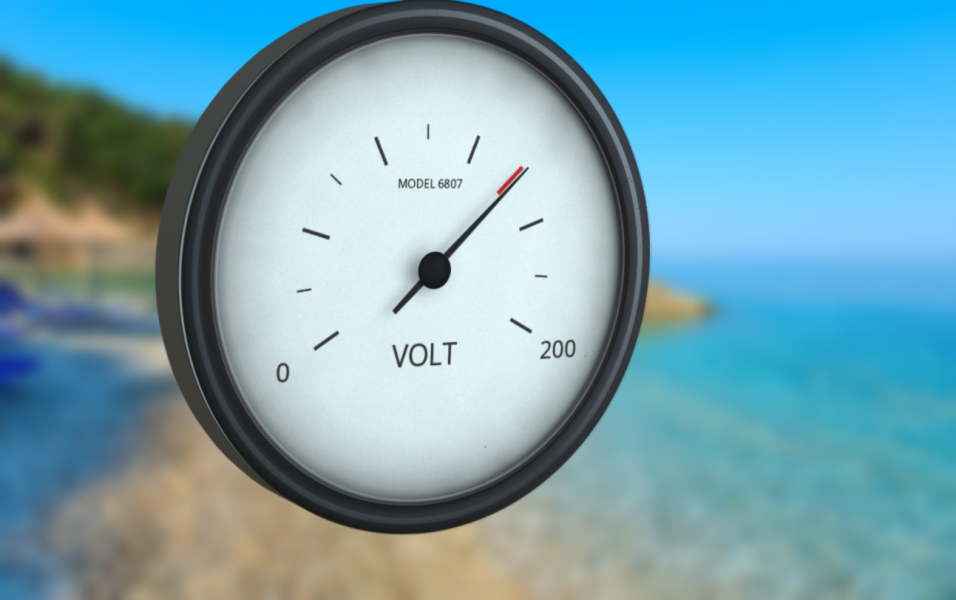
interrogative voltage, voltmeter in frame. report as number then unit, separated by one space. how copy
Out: 140 V
